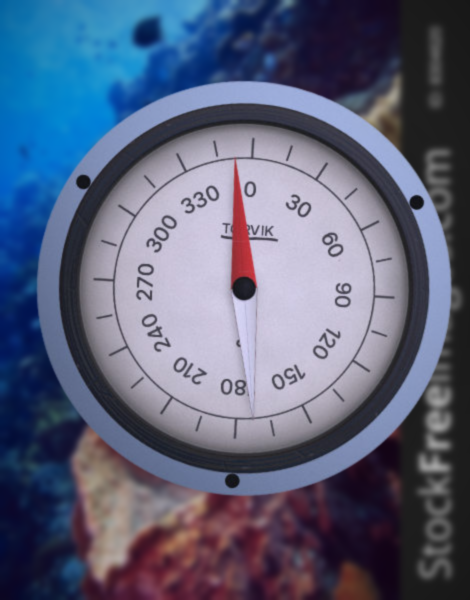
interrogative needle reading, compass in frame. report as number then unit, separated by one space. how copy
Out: 352.5 °
